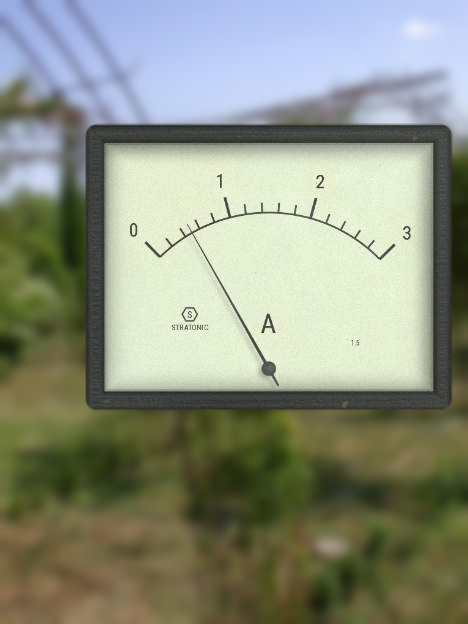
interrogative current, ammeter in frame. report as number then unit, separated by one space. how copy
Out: 0.5 A
